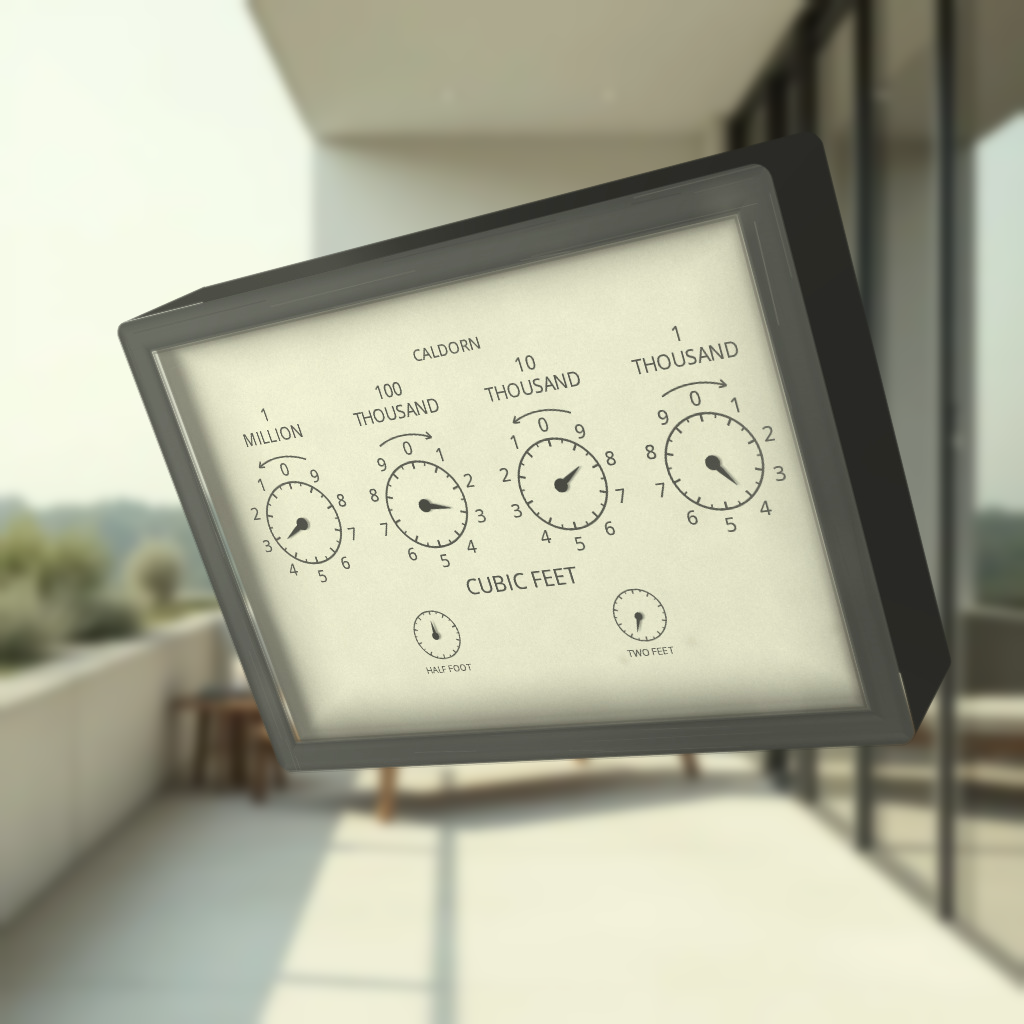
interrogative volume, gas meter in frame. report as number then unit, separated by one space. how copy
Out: 328400 ft³
